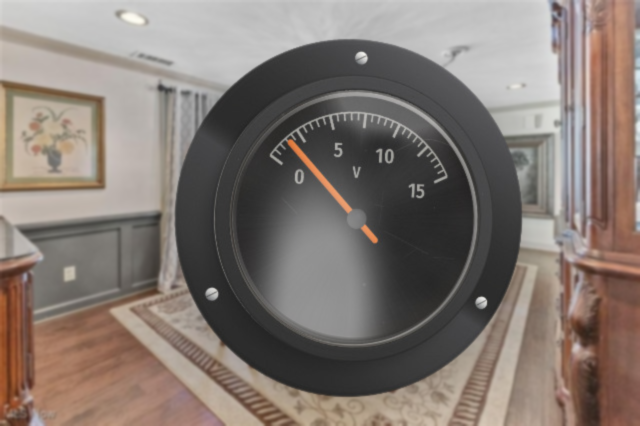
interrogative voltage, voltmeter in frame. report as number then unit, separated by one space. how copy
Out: 1.5 V
